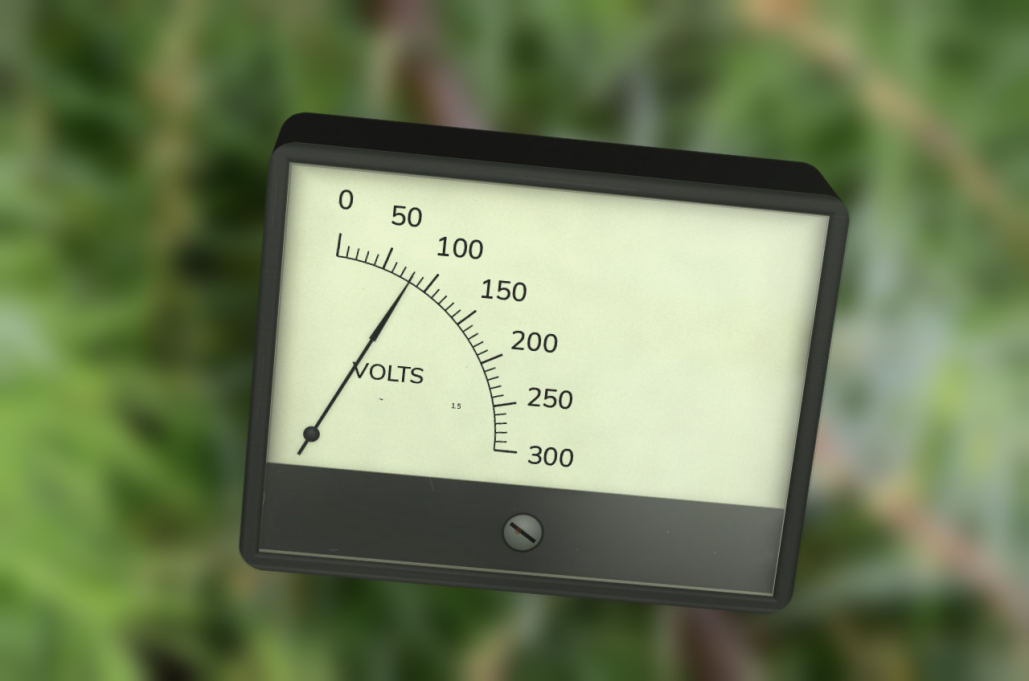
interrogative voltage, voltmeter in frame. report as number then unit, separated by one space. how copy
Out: 80 V
